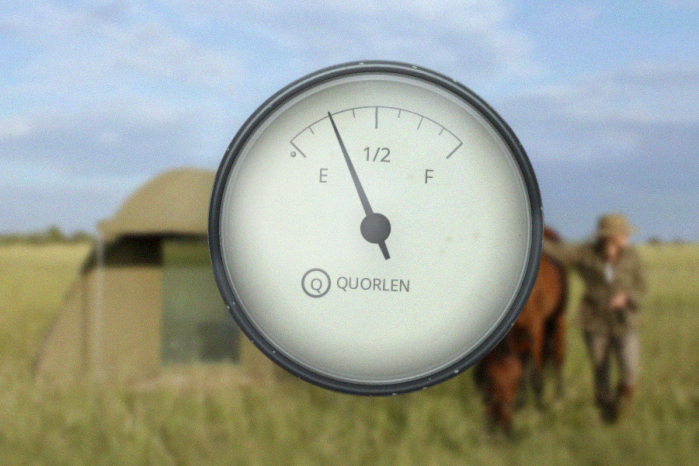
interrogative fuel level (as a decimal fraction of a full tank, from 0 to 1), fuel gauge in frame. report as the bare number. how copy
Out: 0.25
